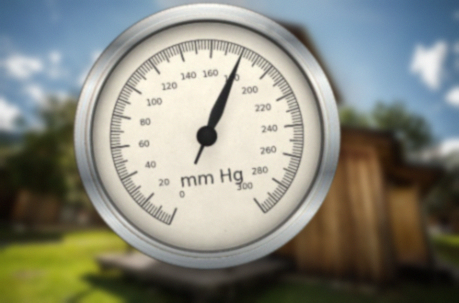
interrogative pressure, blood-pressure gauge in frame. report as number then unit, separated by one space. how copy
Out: 180 mmHg
